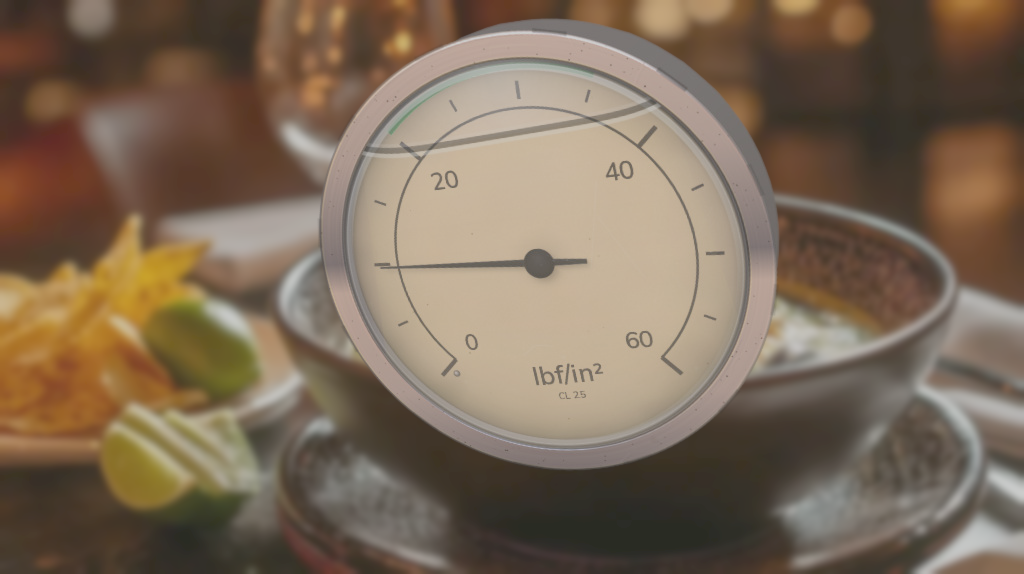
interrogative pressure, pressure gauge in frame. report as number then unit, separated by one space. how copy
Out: 10 psi
